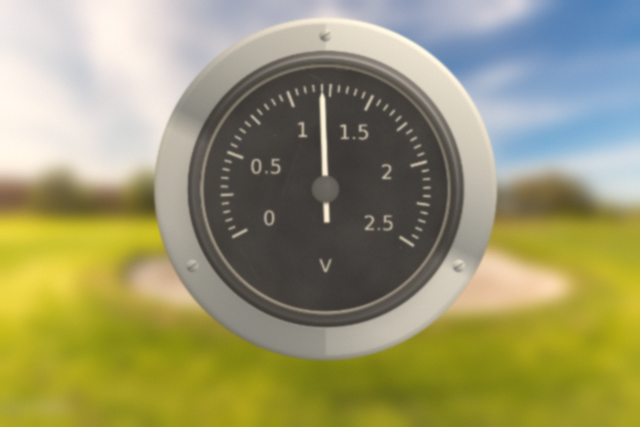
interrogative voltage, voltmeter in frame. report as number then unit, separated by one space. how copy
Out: 1.2 V
